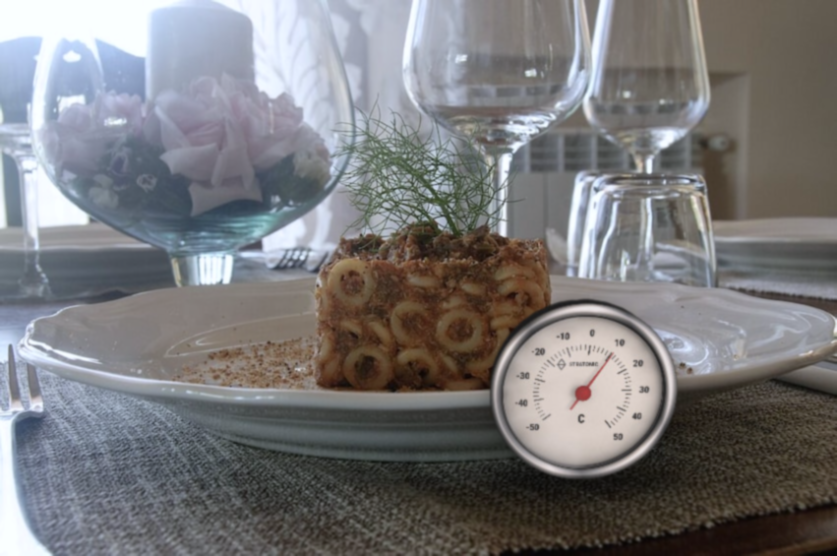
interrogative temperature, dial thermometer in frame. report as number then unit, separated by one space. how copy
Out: 10 °C
